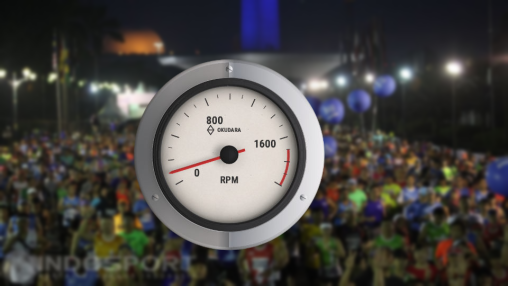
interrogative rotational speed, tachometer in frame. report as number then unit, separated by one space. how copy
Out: 100 rpm
